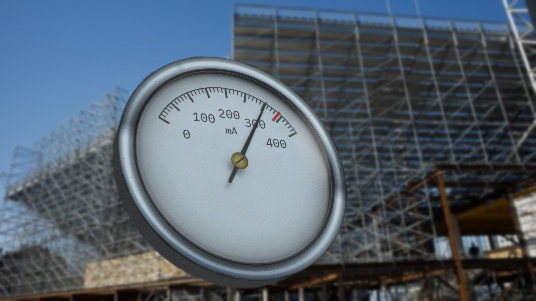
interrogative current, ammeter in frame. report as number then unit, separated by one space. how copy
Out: 300 mA
